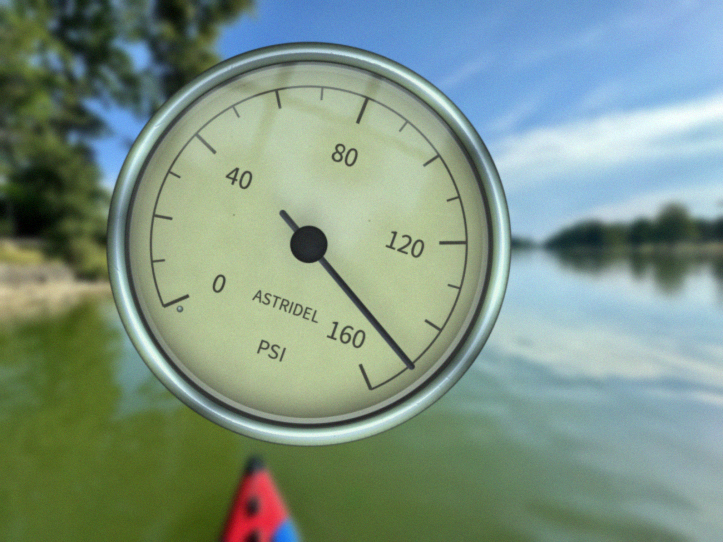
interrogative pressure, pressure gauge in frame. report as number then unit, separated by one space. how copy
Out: 150 psi
